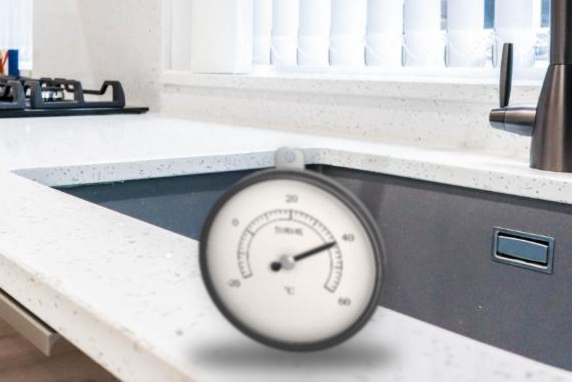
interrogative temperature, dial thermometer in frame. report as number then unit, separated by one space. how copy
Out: 40 °C
